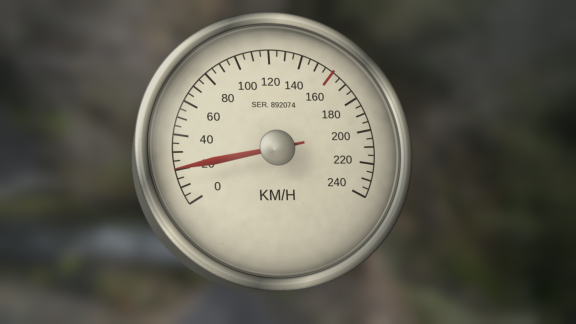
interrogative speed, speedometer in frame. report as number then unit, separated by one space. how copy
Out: 20 km/h
